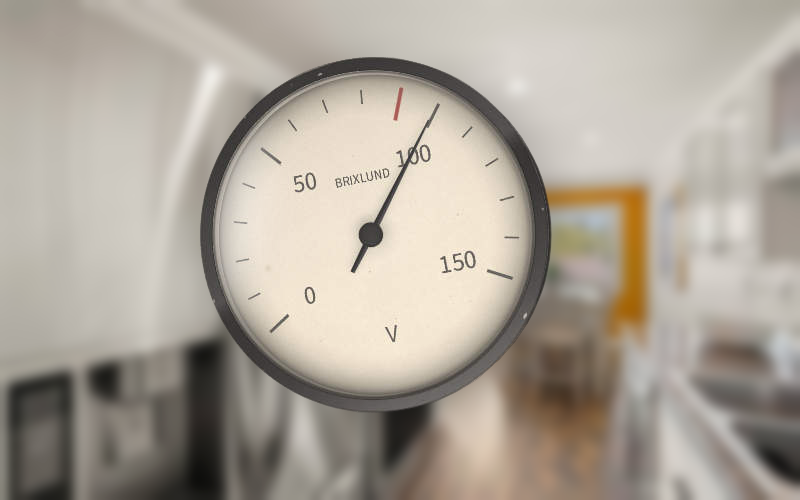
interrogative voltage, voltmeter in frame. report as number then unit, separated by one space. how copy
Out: 100 V
